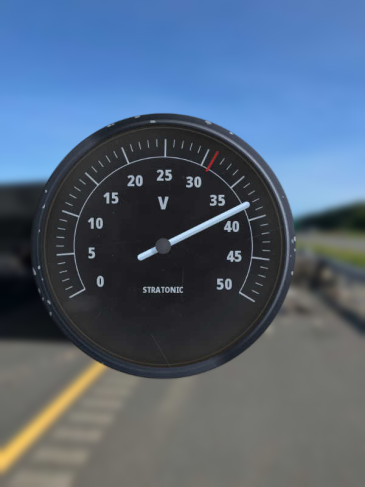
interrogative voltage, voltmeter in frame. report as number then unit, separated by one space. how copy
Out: 38 V
